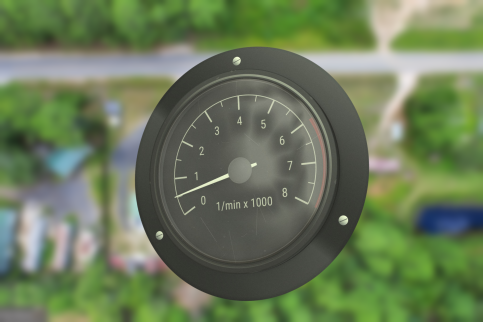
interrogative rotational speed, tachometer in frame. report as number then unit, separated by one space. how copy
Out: 500 rpm
